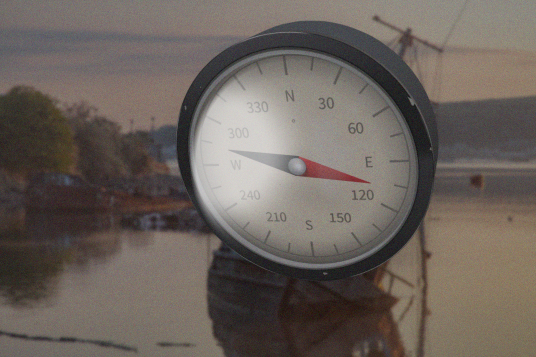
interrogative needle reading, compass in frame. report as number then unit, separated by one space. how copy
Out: 105 °
